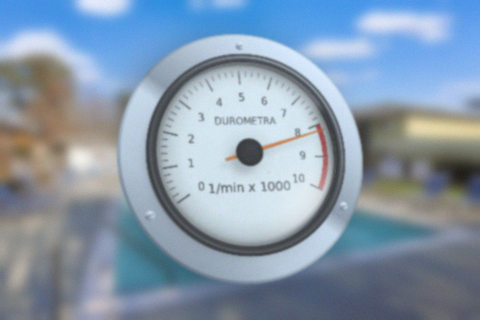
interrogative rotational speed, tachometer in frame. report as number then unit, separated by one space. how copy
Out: 8200 rpm
